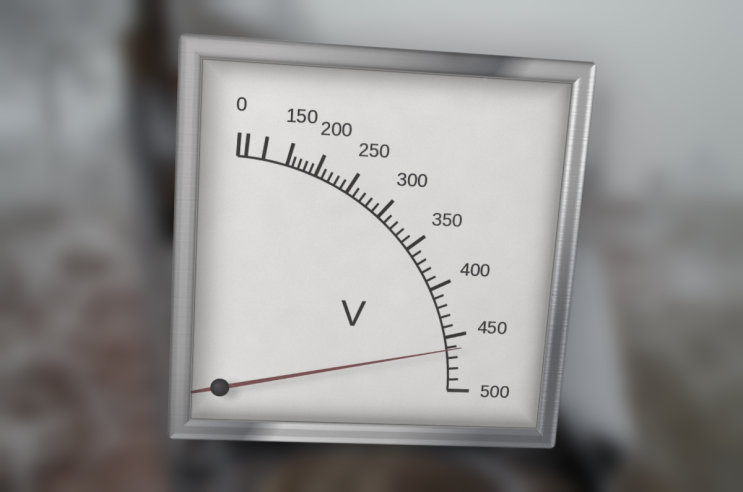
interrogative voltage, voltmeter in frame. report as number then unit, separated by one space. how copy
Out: 460 V
